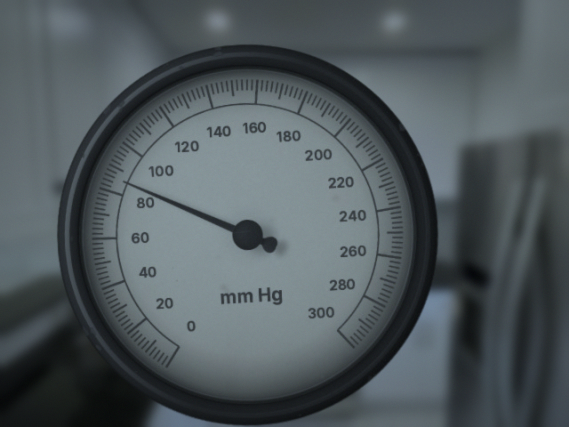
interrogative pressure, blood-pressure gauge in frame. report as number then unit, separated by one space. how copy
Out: 86 mmHg
